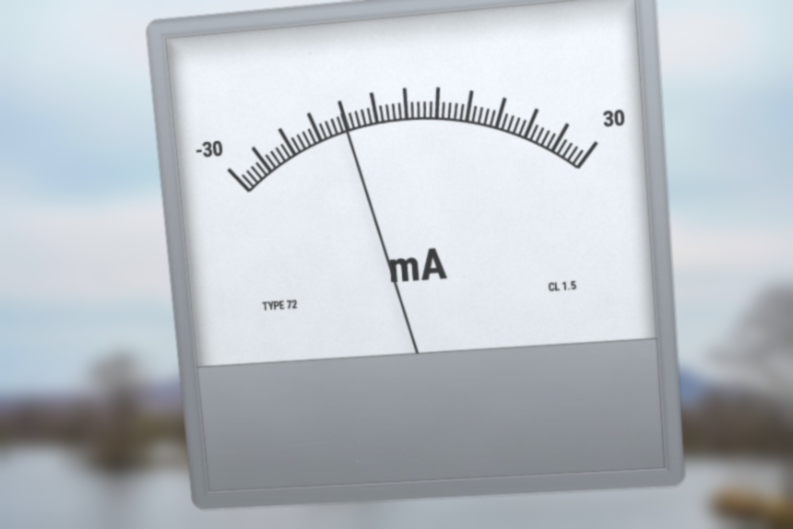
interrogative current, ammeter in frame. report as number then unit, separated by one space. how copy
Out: -10 mA
